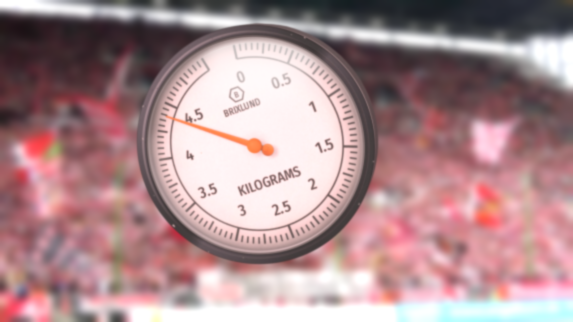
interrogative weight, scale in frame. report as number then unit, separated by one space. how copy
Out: 4.4 kg
